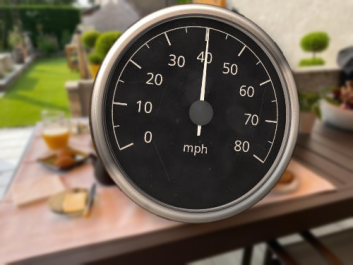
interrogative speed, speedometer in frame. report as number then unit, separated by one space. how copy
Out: 40 mph
